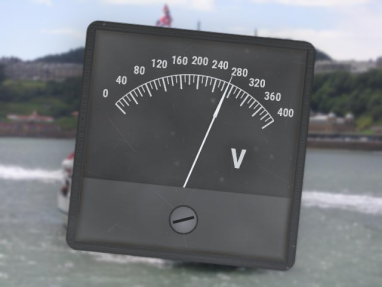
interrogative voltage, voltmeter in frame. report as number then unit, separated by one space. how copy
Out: 270 V
